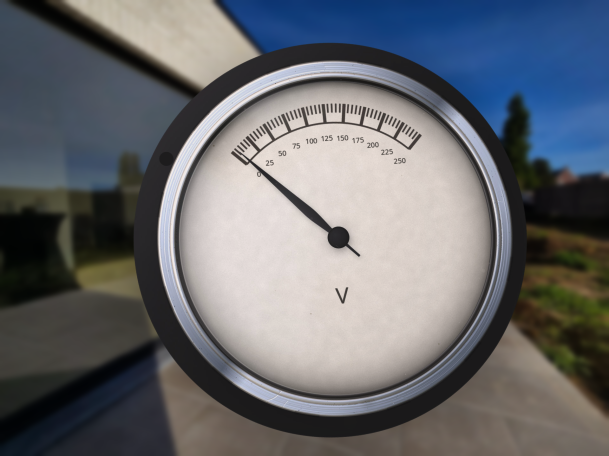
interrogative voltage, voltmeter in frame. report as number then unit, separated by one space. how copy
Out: 5 V
